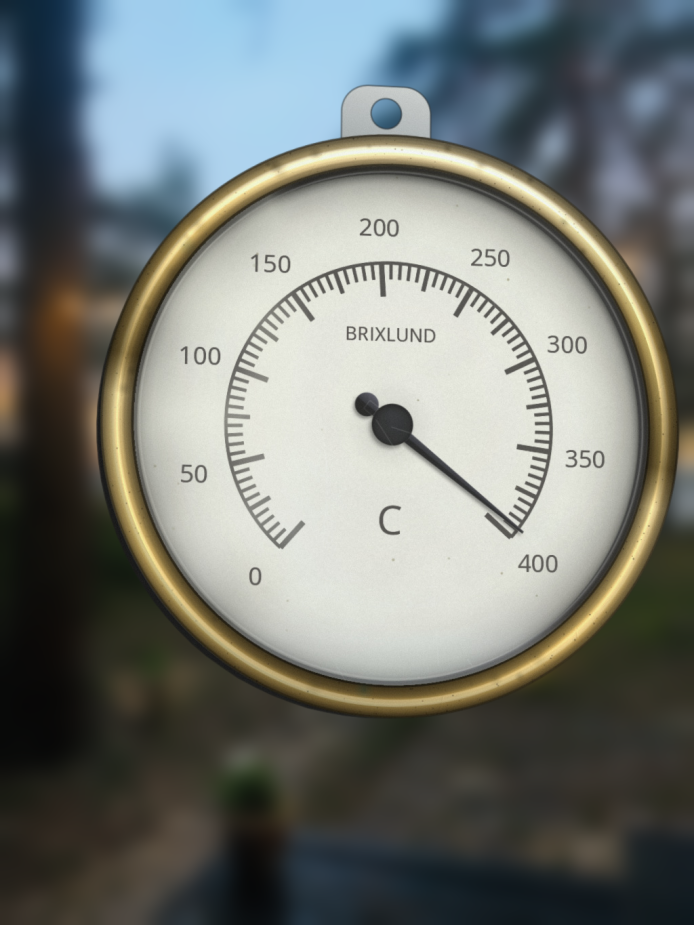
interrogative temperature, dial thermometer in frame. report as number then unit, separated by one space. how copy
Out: 395 °C
